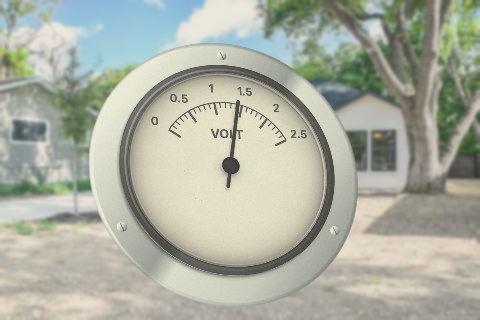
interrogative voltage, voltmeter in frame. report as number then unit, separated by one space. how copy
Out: 1.4 V
